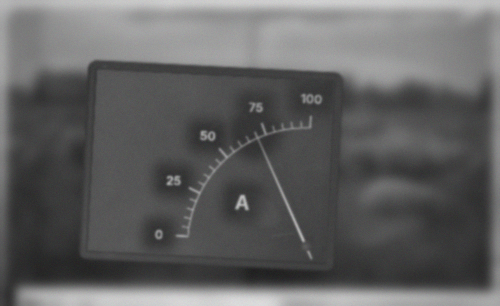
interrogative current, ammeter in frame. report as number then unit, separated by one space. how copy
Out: 70 A
